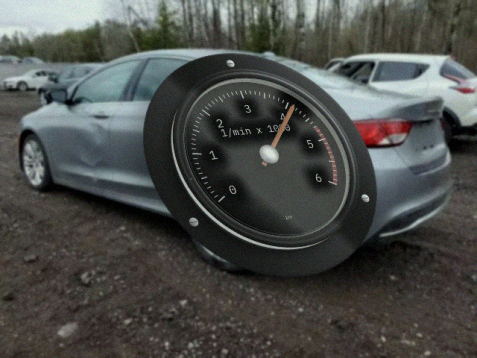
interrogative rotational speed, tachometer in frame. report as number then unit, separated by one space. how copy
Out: 4100 rpm
